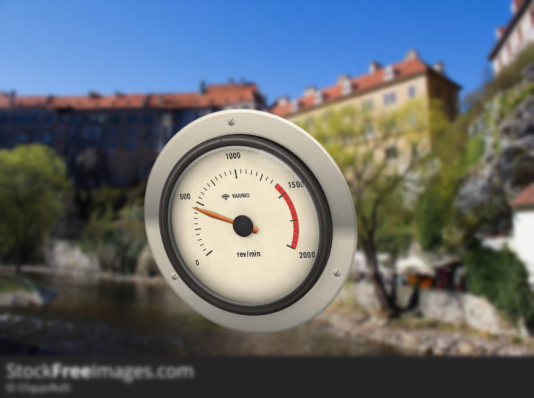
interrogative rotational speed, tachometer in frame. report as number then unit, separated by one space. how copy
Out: 450 rpm
